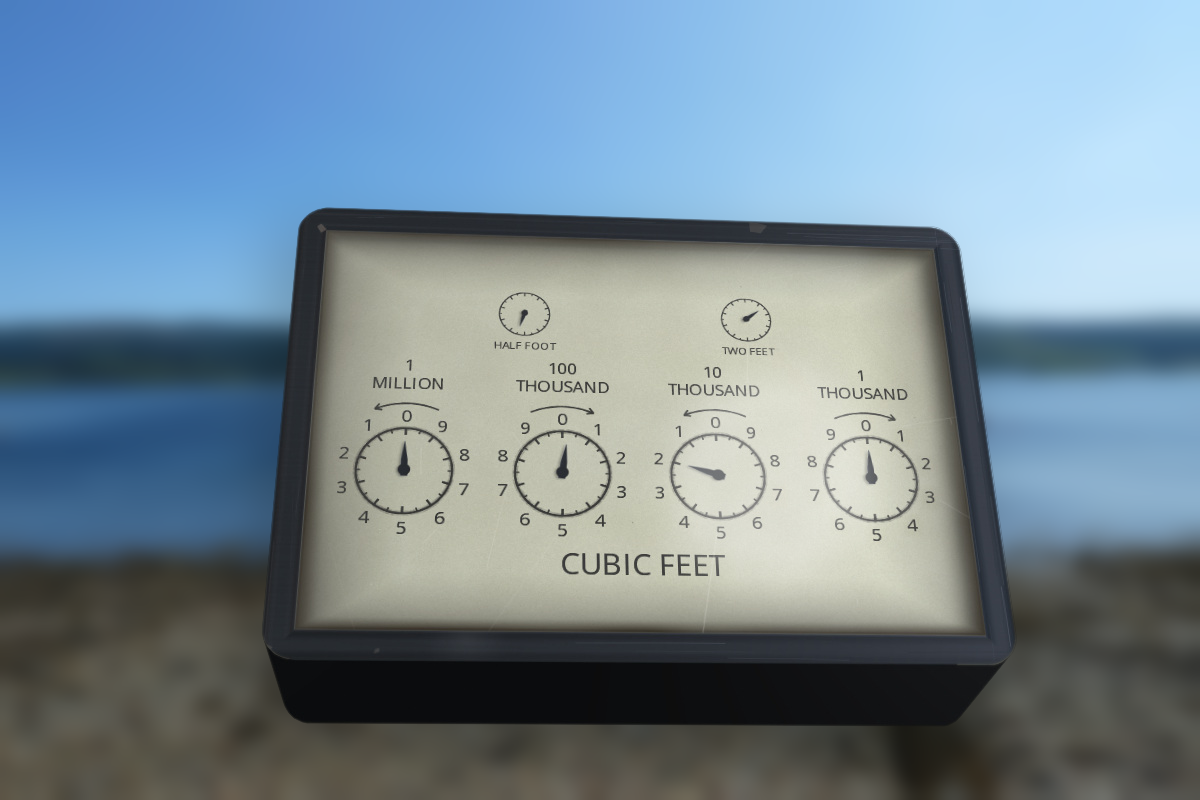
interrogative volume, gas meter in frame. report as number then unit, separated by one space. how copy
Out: 2000 ft³
